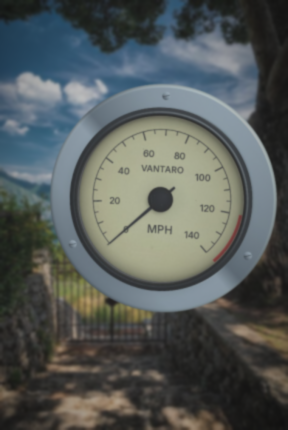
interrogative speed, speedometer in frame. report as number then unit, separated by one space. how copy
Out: 0 mph
